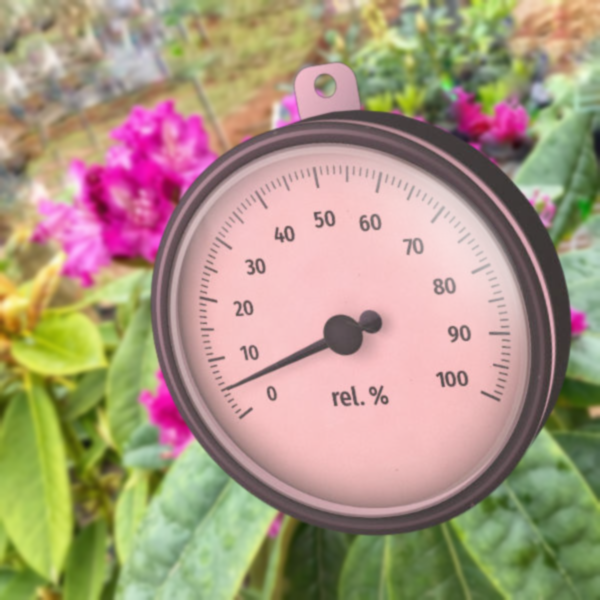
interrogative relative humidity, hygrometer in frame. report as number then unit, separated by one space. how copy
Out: 5 %
